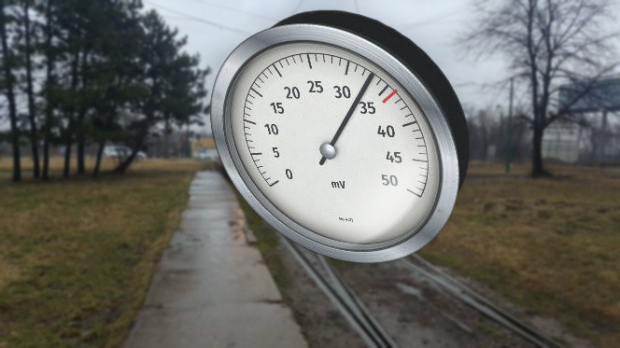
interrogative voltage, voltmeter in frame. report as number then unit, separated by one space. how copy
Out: 33 mV
